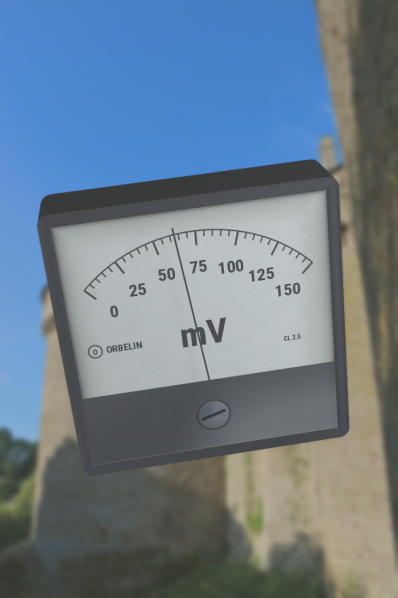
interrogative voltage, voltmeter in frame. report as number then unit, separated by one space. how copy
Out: 62.5 mV
